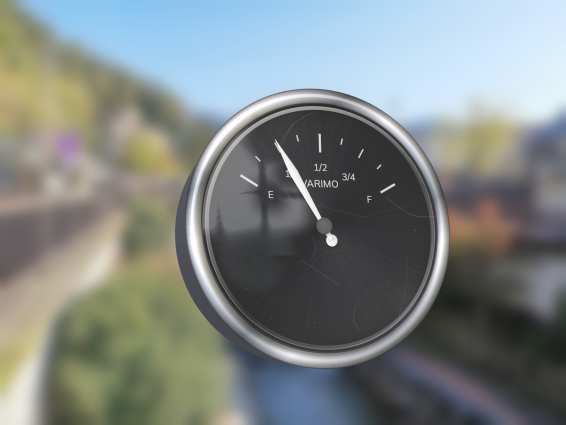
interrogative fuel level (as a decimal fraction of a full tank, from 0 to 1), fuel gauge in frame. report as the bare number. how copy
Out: 0.25
